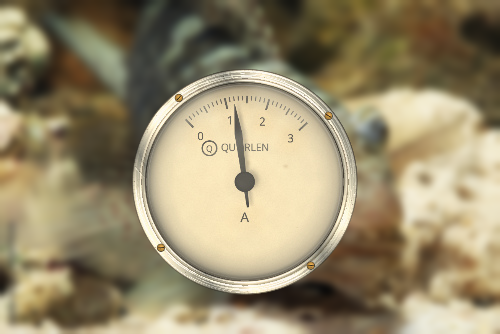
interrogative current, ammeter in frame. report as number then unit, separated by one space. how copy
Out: 1.2 A
